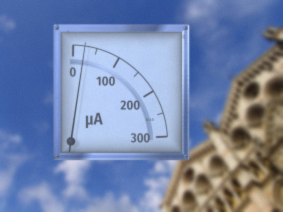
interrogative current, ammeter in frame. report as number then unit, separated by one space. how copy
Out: 25 µA
